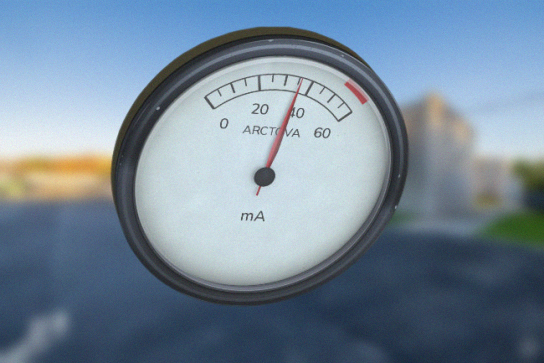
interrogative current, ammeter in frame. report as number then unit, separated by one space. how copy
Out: 35 mA
